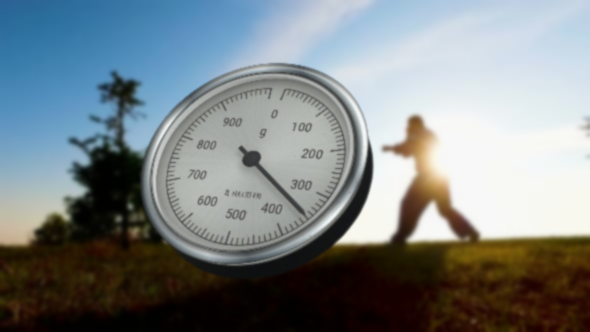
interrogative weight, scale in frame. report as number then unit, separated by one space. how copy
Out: 350 g
